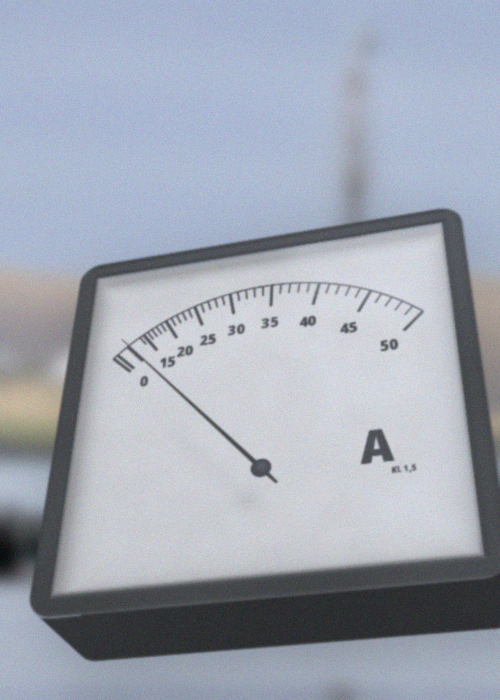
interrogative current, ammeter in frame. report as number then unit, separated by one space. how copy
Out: 10 A
